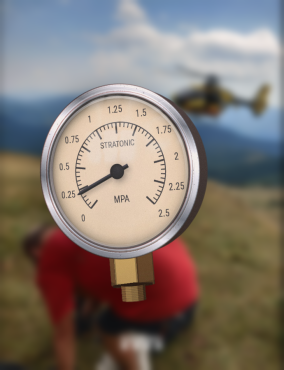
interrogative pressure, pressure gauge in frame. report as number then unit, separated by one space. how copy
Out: 0.2 MPa
